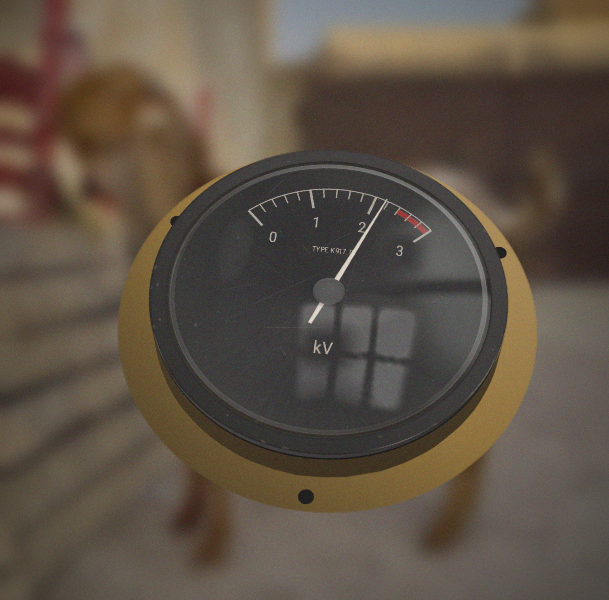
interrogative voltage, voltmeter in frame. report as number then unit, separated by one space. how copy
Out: 2.2 kV
